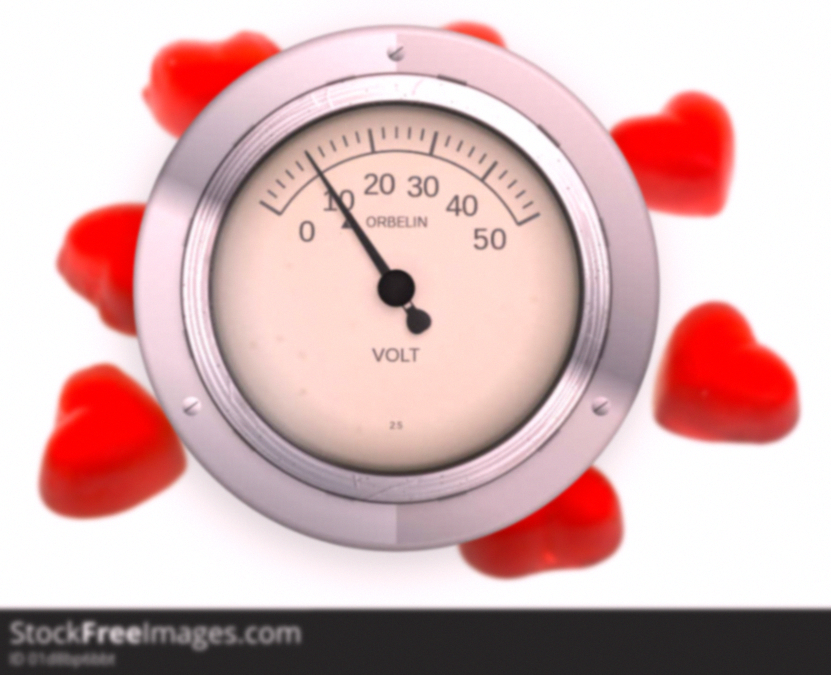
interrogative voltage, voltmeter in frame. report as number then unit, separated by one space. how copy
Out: 10 V
